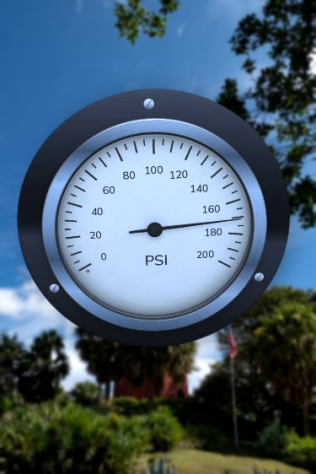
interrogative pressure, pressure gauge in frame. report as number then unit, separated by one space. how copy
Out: 170 psi
